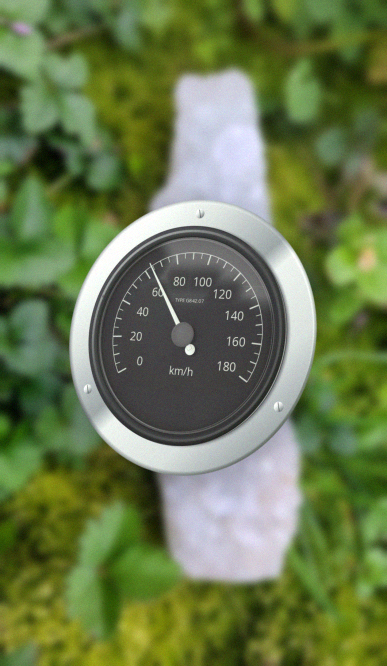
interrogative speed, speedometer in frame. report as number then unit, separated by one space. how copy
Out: 65 km/h
